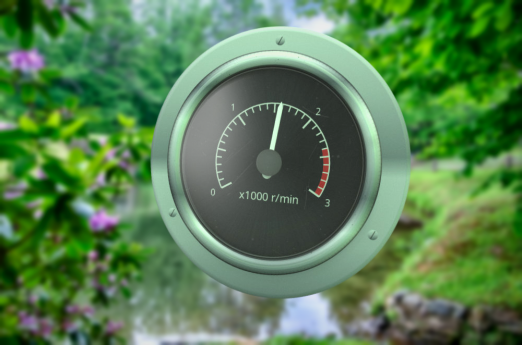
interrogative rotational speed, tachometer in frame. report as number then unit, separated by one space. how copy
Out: 1600 rpm
